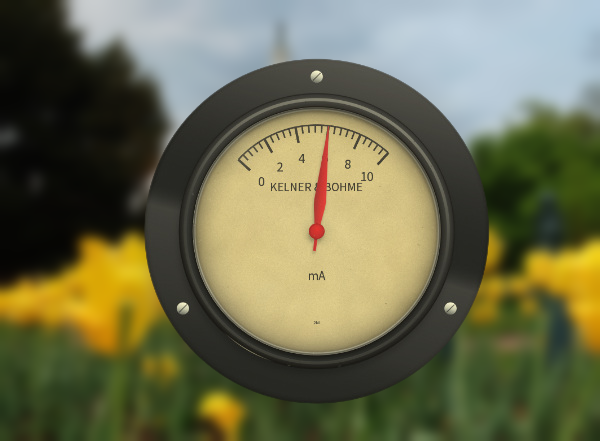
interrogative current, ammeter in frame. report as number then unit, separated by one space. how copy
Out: 6 mA
